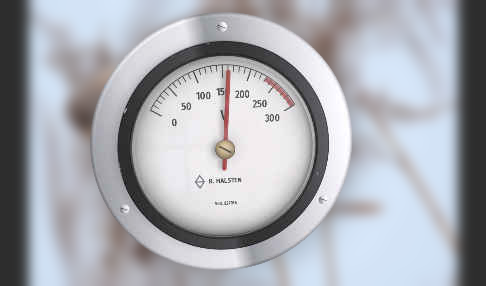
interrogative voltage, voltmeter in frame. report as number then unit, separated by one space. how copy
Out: 160 V
